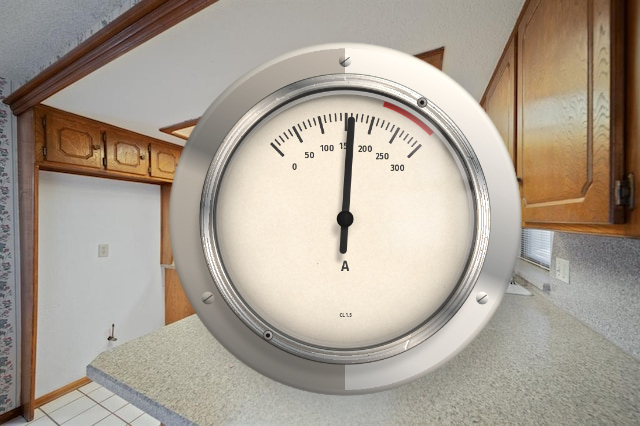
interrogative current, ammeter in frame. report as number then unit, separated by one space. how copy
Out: 160 A
